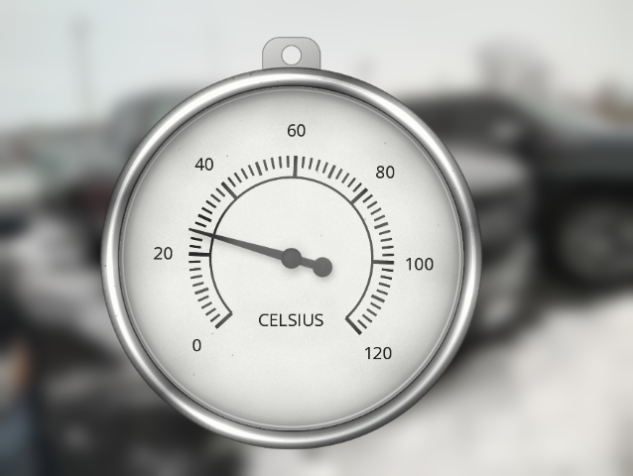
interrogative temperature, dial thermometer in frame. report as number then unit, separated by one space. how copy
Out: 26 °C
